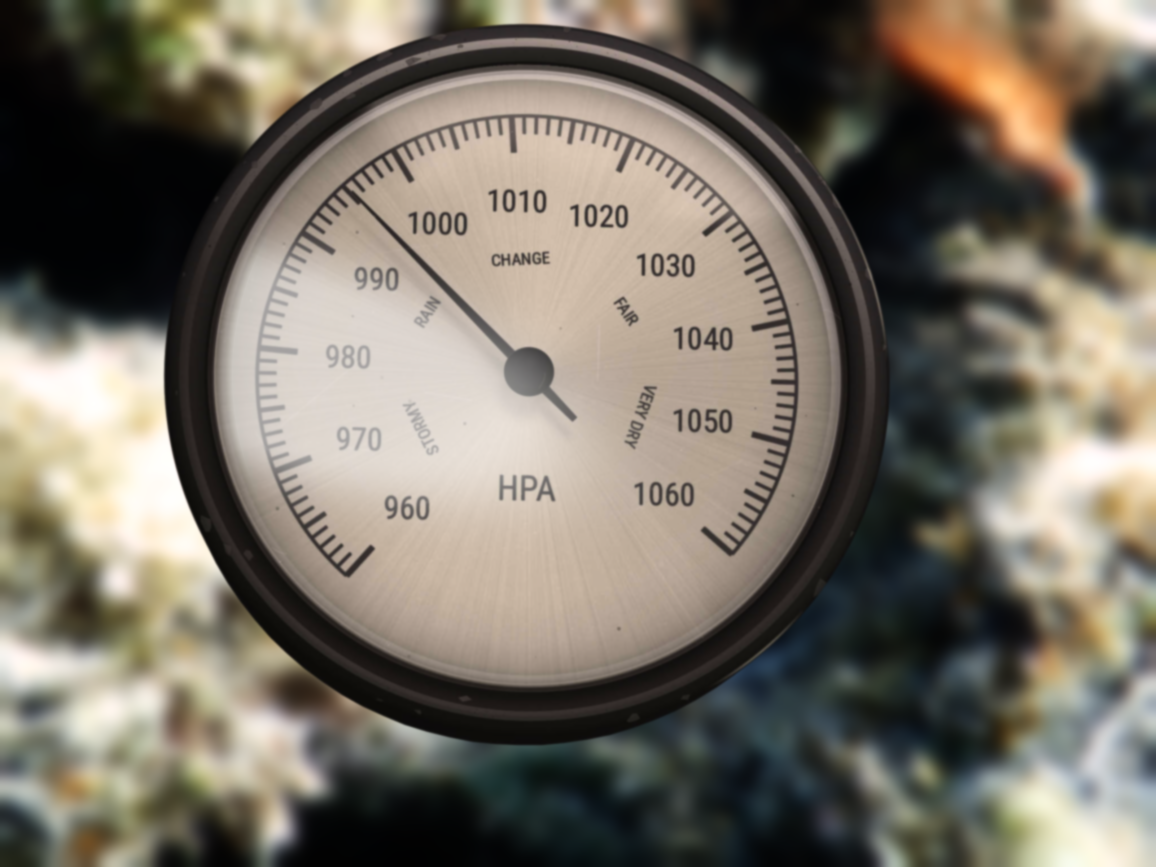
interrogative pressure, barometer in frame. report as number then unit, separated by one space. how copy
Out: 995 hPa
